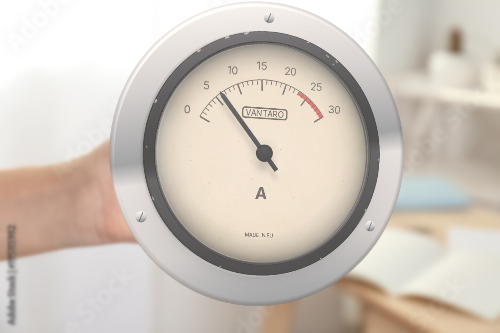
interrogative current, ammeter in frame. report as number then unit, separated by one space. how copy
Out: 6 A
